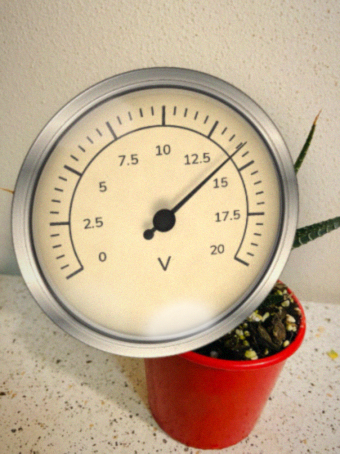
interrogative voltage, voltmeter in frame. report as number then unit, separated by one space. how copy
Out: 14 V
